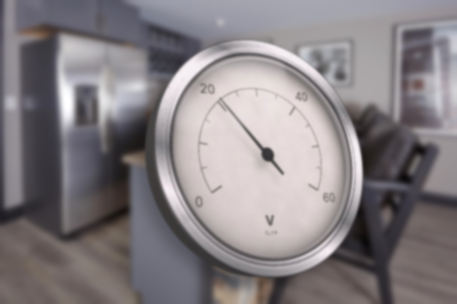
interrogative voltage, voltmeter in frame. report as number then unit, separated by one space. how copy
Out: 20 V
